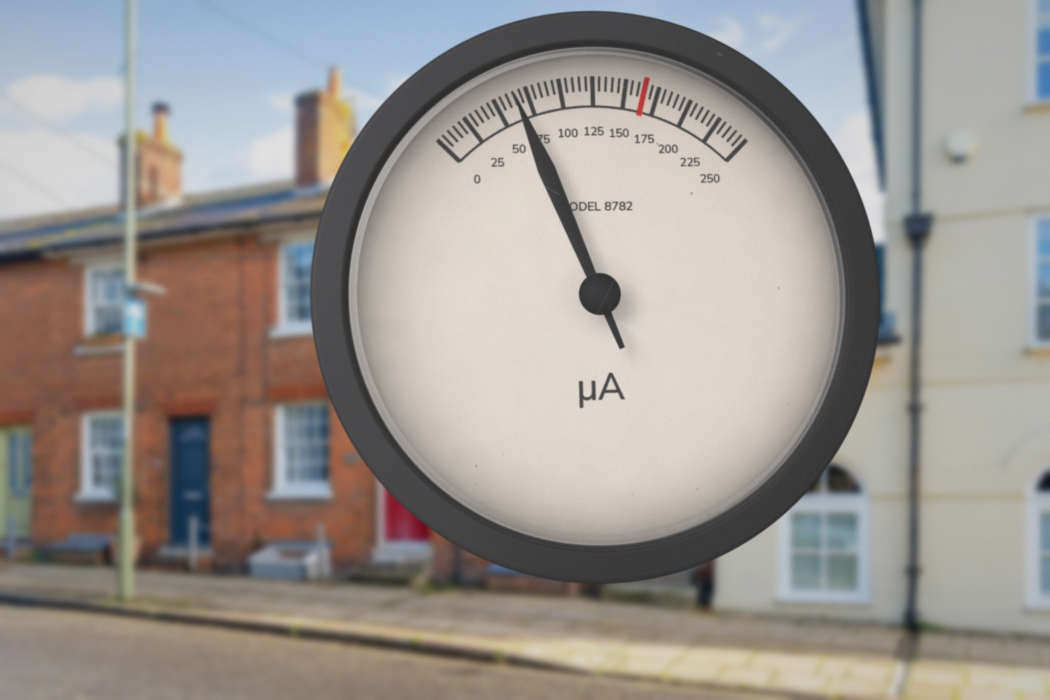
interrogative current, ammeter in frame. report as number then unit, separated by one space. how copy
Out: 65 µA
